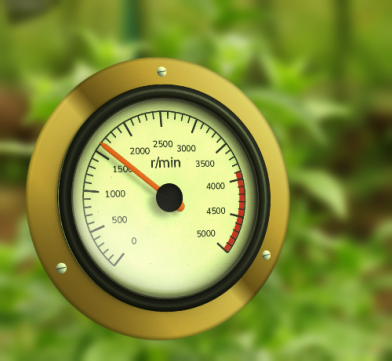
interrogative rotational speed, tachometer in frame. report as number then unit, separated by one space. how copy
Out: 1600 rpm
